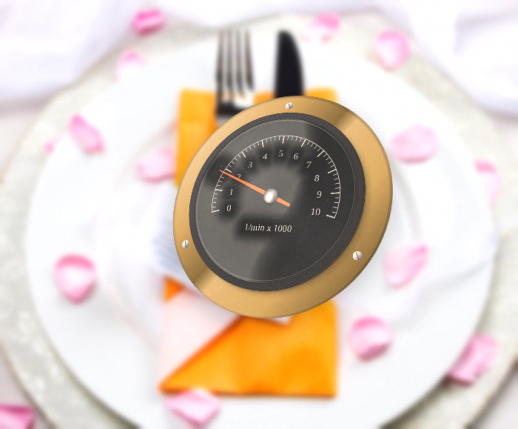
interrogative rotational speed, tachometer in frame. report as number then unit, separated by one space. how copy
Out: 1800 rpm
